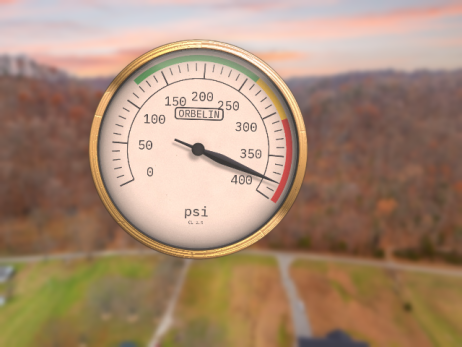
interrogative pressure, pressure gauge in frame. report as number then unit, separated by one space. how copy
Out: 380 psi
